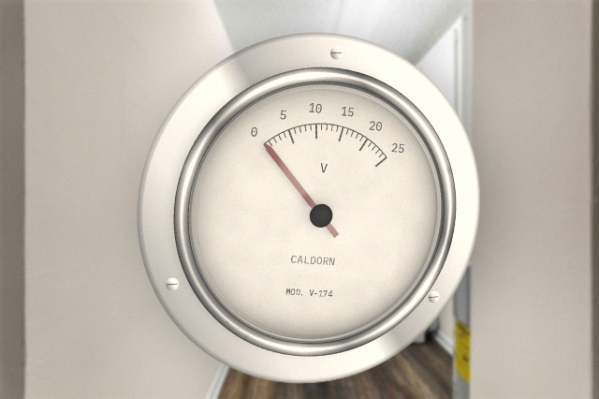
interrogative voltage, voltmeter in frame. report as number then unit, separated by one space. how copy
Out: 0 V
